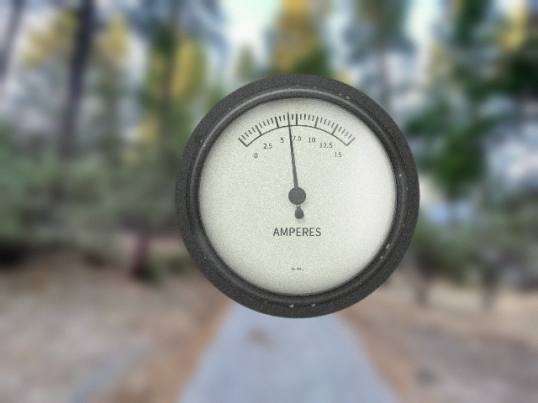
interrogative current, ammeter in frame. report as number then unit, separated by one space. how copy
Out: 6.5 A
